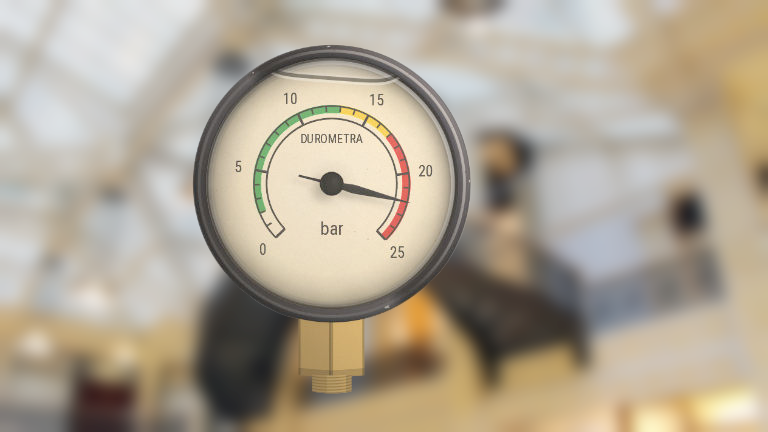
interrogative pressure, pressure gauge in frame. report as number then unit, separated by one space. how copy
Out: 22 bar
